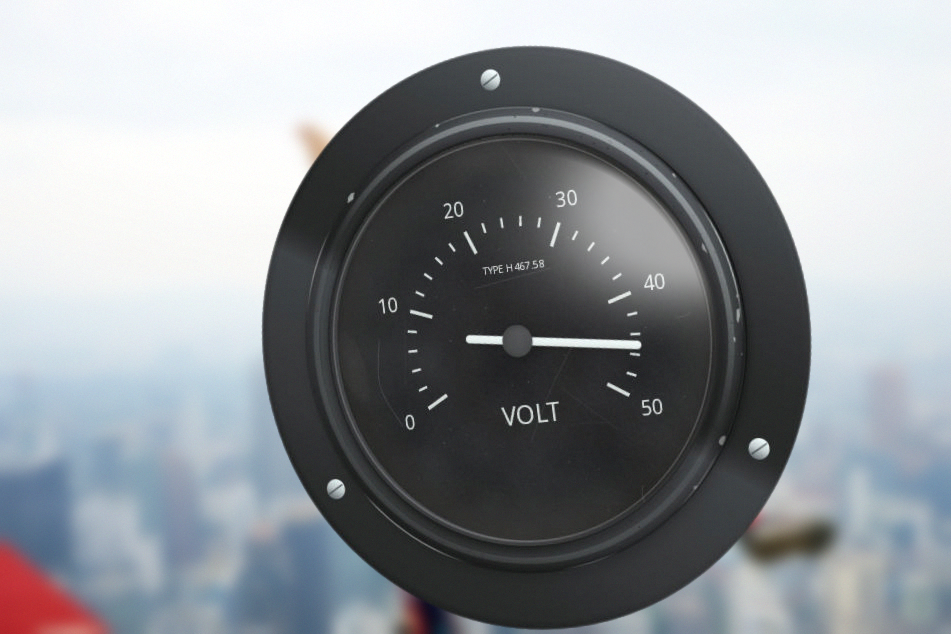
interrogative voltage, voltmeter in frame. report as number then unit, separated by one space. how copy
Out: 45 V
